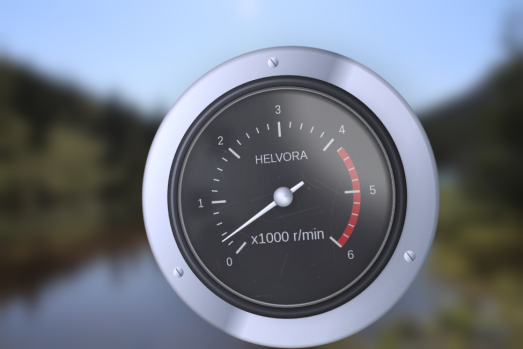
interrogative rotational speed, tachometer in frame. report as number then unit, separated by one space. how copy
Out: 300 rpm
